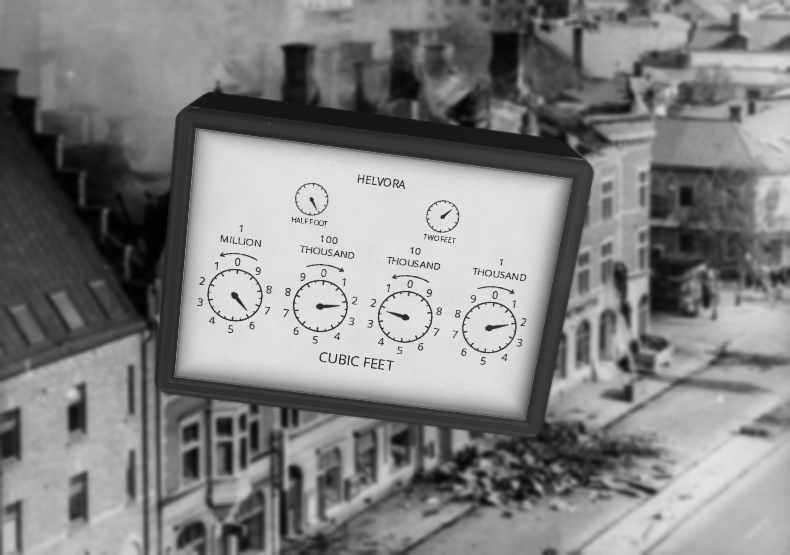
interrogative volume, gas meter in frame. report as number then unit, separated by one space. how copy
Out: 622200 ft³
